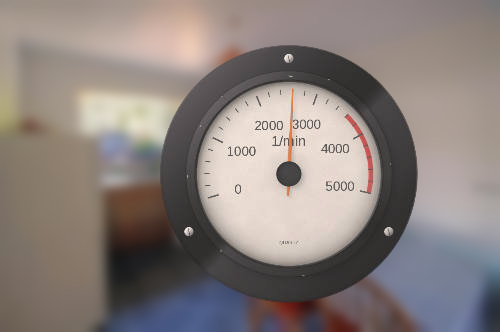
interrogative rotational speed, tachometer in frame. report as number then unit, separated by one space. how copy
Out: 2600 rpm
